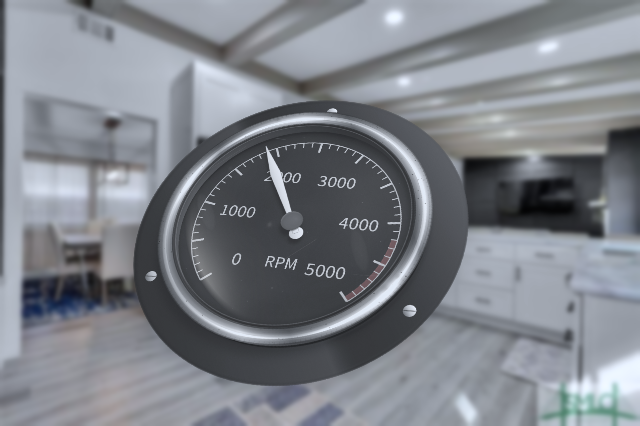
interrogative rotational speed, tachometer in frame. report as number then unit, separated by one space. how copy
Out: 1900 rpm
